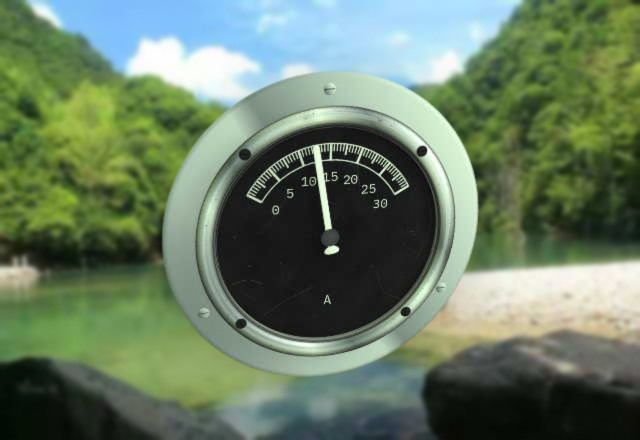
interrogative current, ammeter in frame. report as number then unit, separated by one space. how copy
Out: 12.5 A
